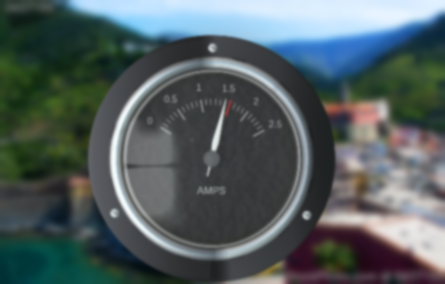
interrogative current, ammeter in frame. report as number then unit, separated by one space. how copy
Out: 1.5 A
